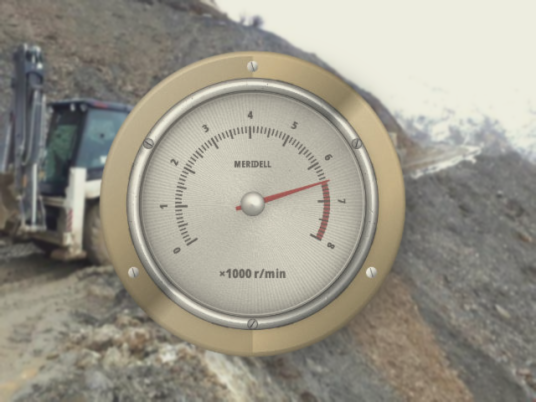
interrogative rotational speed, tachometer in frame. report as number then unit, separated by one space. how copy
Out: 6500 rpm
